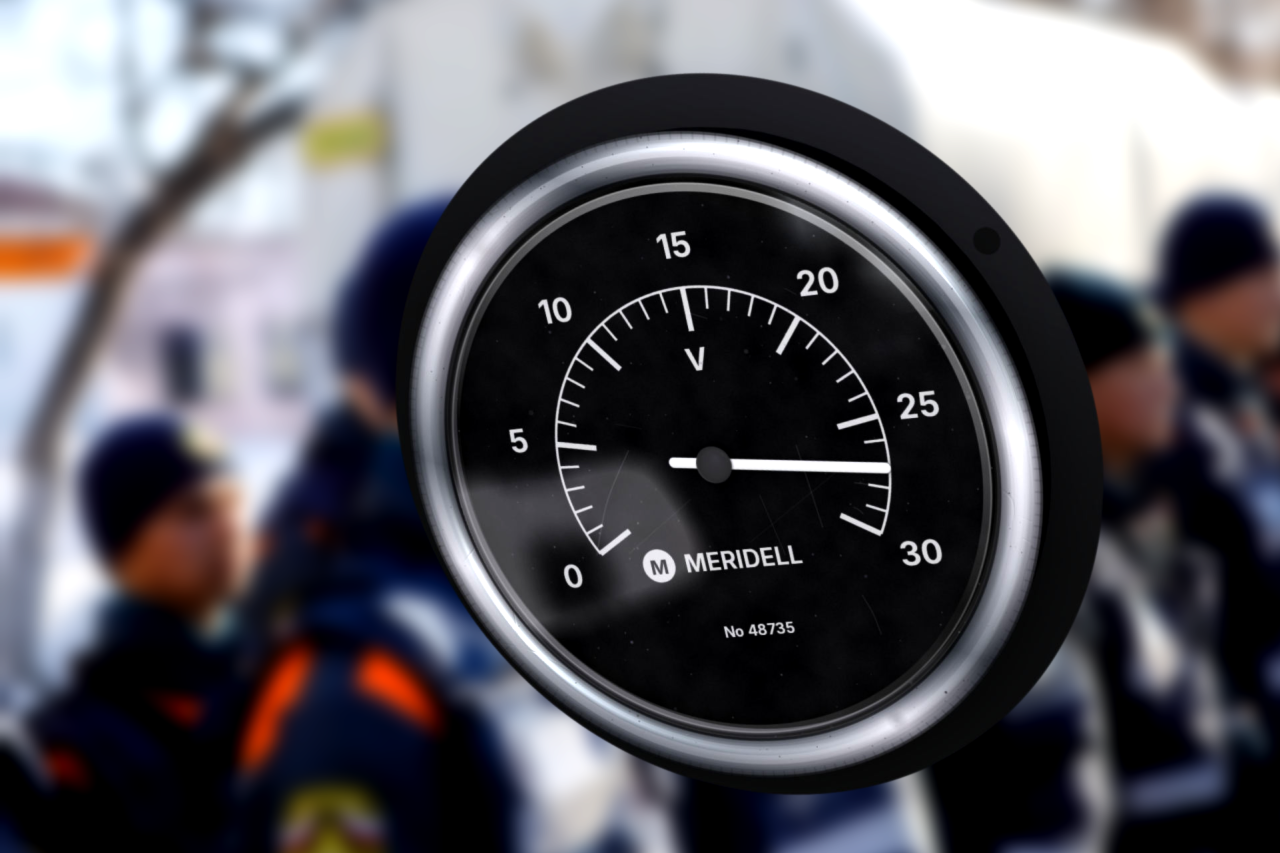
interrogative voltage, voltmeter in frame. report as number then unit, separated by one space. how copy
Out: 27 V
